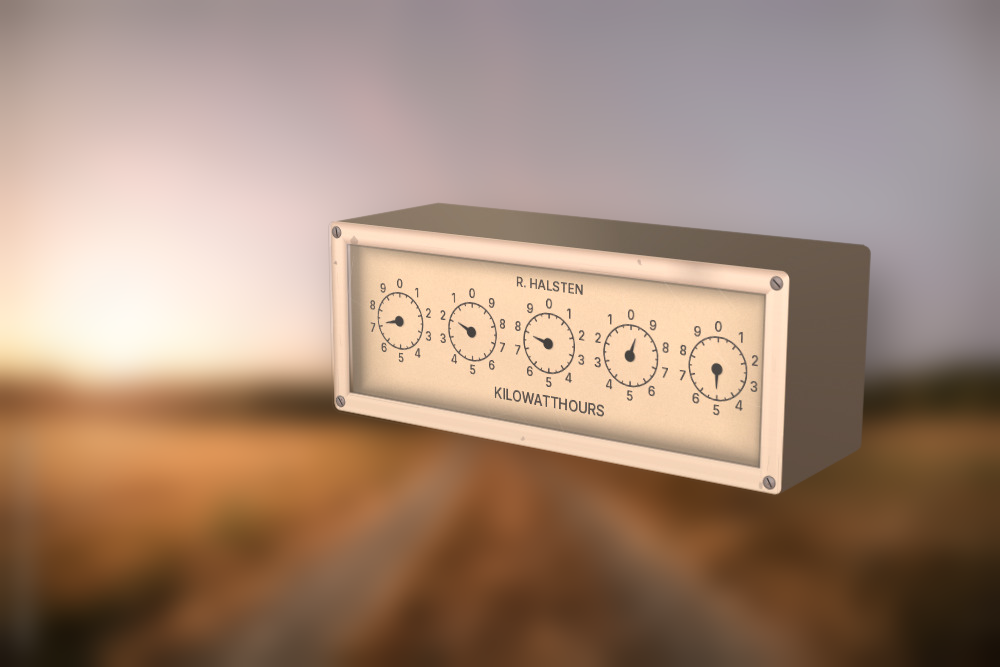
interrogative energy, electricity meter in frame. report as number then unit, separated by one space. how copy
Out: 71795 kWh
